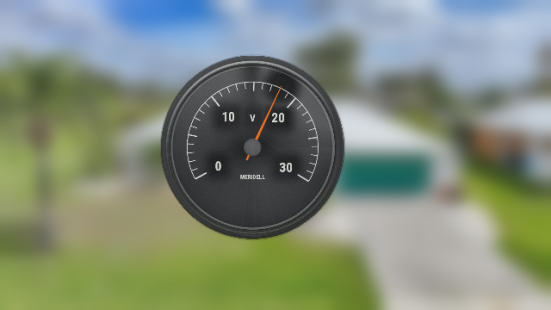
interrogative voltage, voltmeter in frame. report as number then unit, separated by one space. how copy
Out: 18 V
